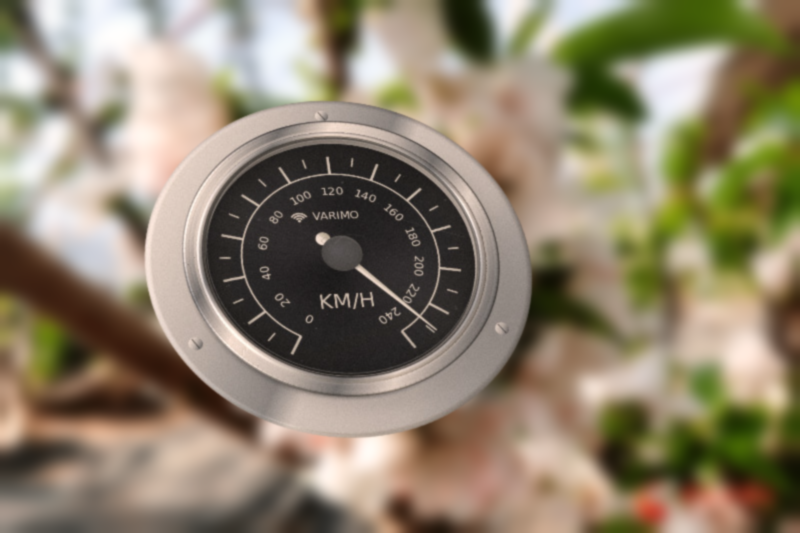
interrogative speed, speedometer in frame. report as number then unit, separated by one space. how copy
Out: 230 km/h
